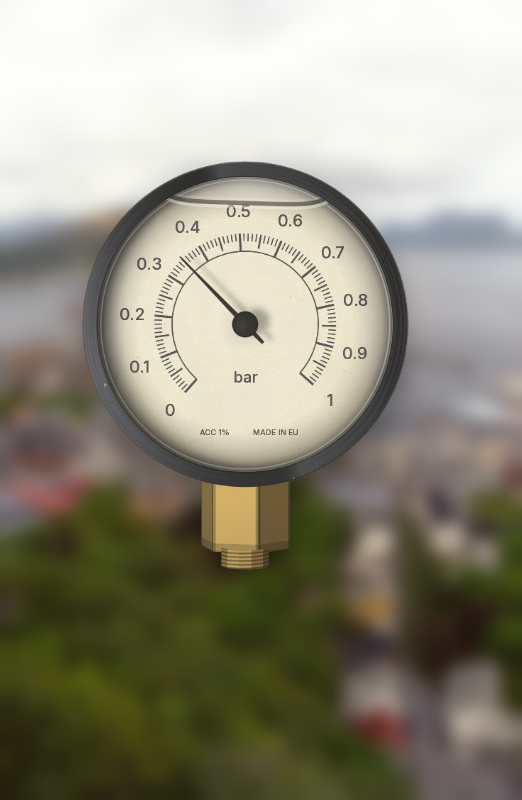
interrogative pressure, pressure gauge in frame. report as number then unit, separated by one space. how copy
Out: 0.35 bar
